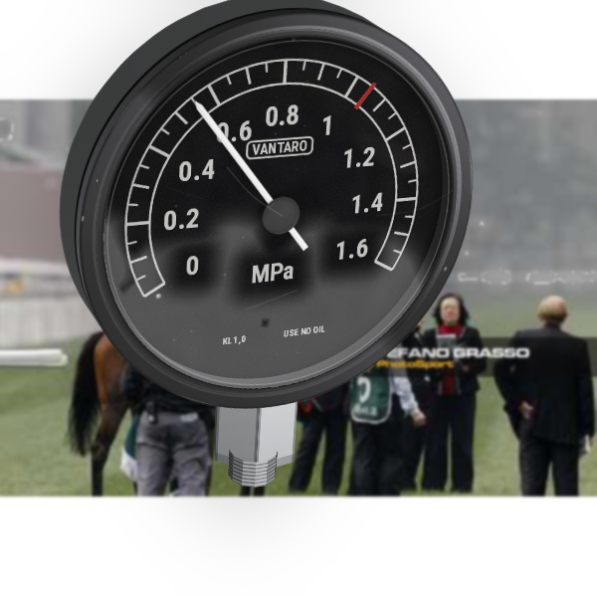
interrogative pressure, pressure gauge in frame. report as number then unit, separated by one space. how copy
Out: 0.55 MPa
